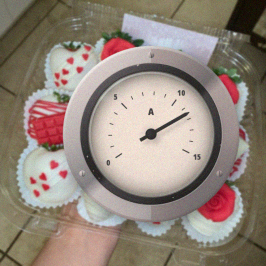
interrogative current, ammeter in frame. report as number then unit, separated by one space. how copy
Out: 11.5 A
